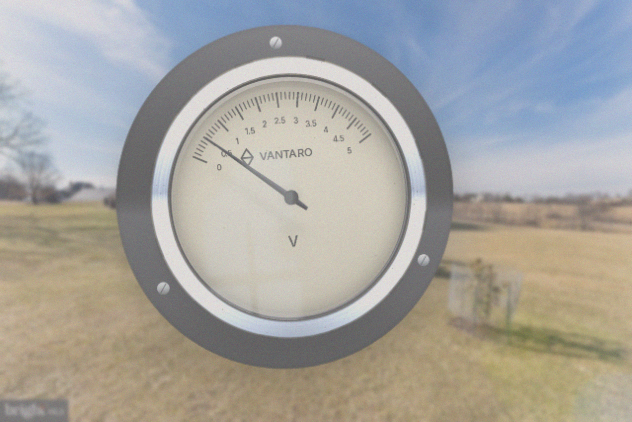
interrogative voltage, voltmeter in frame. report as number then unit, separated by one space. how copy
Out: 0.5 V
